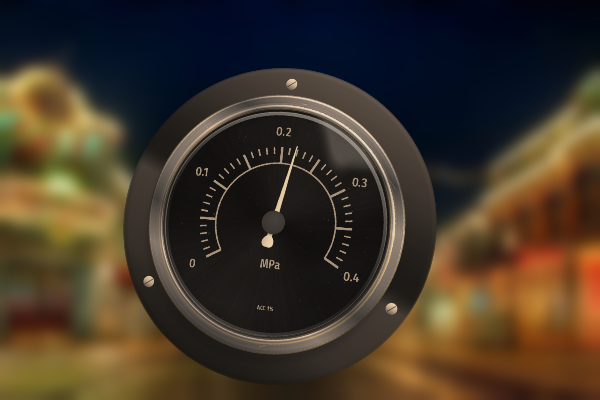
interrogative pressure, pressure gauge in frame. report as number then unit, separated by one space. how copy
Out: 0.22 MPa
